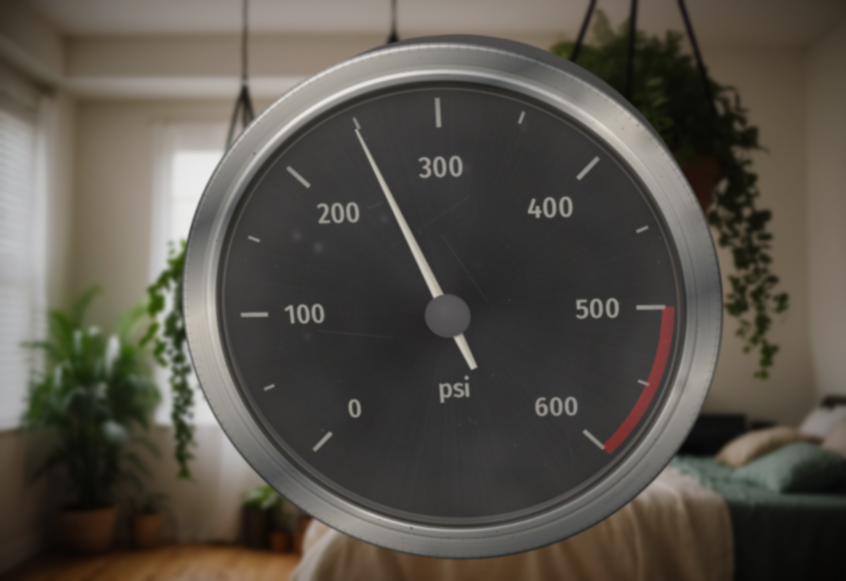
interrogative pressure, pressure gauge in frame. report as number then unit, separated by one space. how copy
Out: 250 psi
